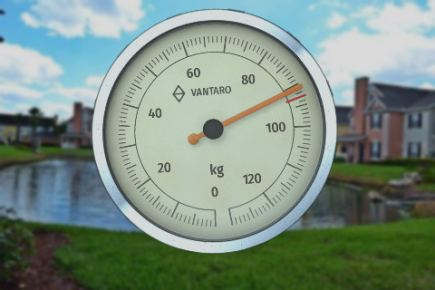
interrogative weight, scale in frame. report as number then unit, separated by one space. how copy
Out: 91 kg
